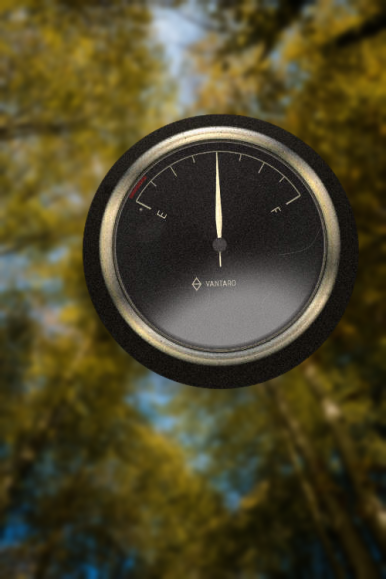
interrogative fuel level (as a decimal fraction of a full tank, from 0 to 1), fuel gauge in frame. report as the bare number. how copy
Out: 0.5
